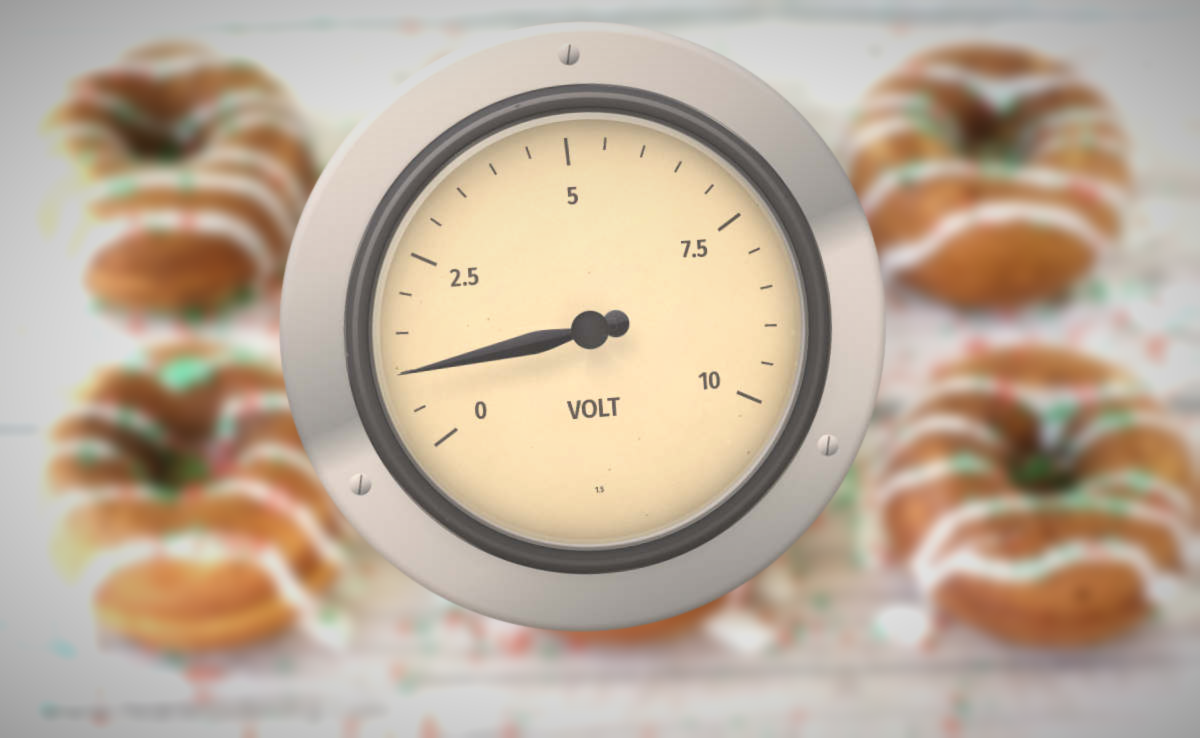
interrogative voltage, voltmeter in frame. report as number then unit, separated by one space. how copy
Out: 1 V
